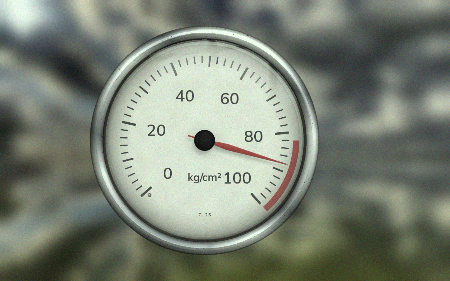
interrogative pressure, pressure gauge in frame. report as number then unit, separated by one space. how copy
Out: 88 kg/cm²
